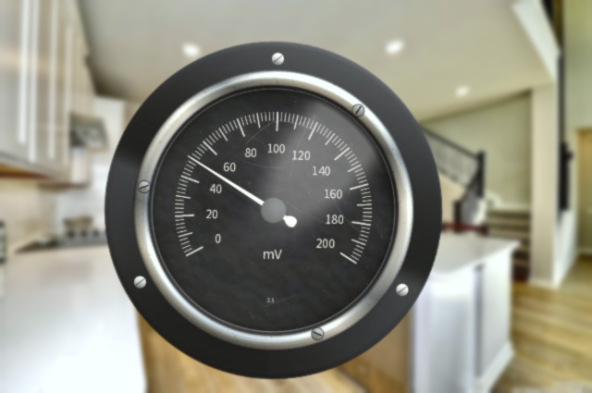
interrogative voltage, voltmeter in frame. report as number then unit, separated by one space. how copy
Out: 50 mV
